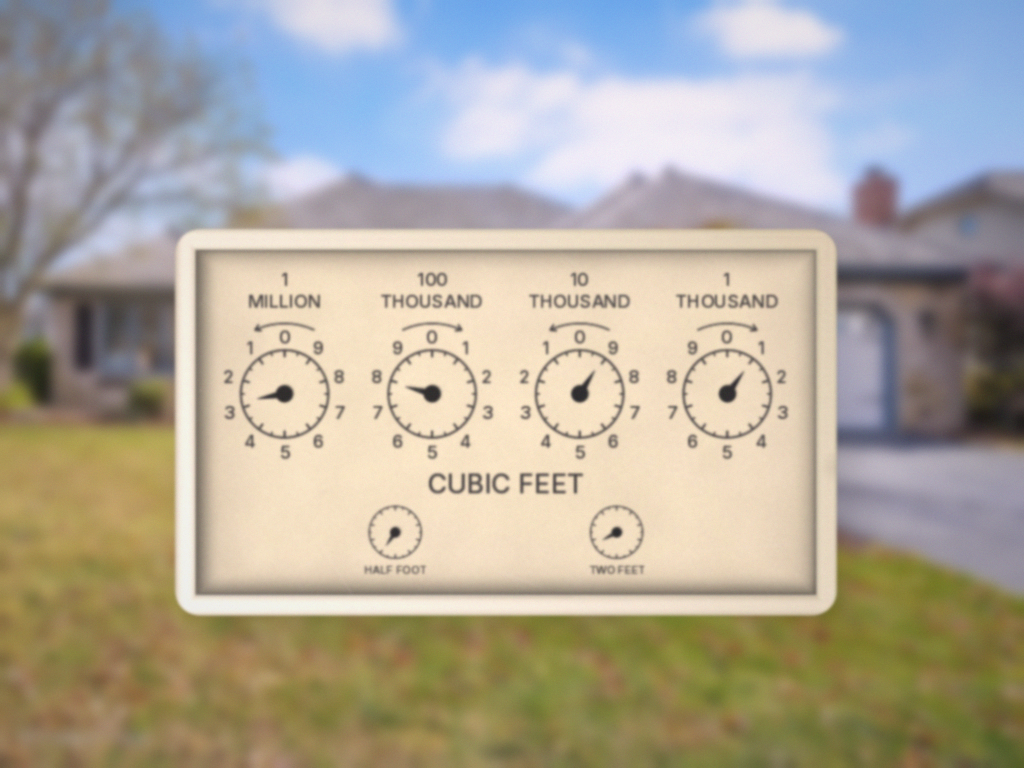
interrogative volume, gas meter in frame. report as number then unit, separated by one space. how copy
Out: 279100 ft³
